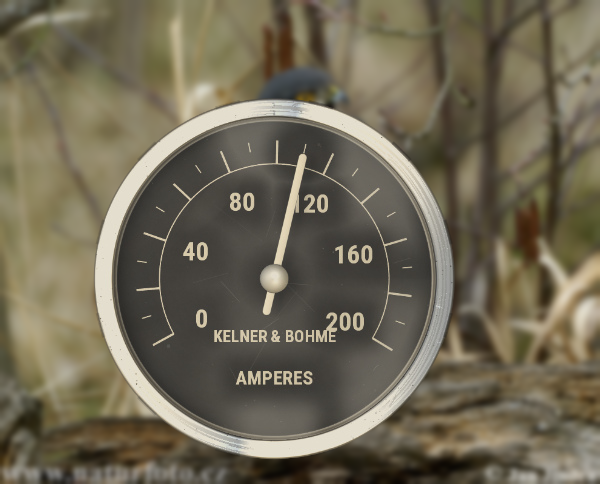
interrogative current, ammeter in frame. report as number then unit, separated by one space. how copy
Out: 110 A
